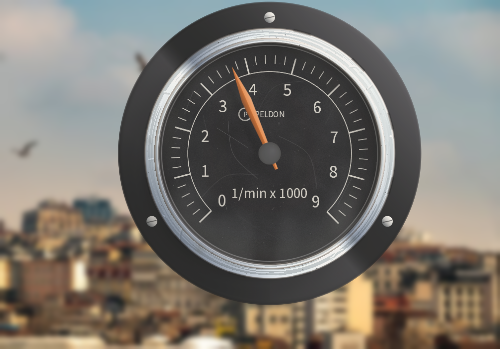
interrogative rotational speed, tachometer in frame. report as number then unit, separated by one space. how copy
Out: 3700 rpm
